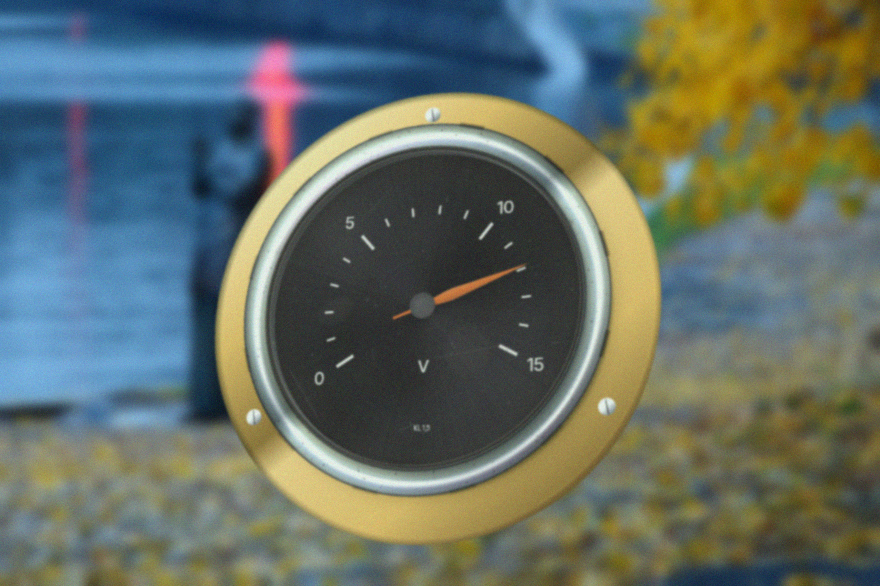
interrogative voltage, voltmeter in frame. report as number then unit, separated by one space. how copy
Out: 12 V
